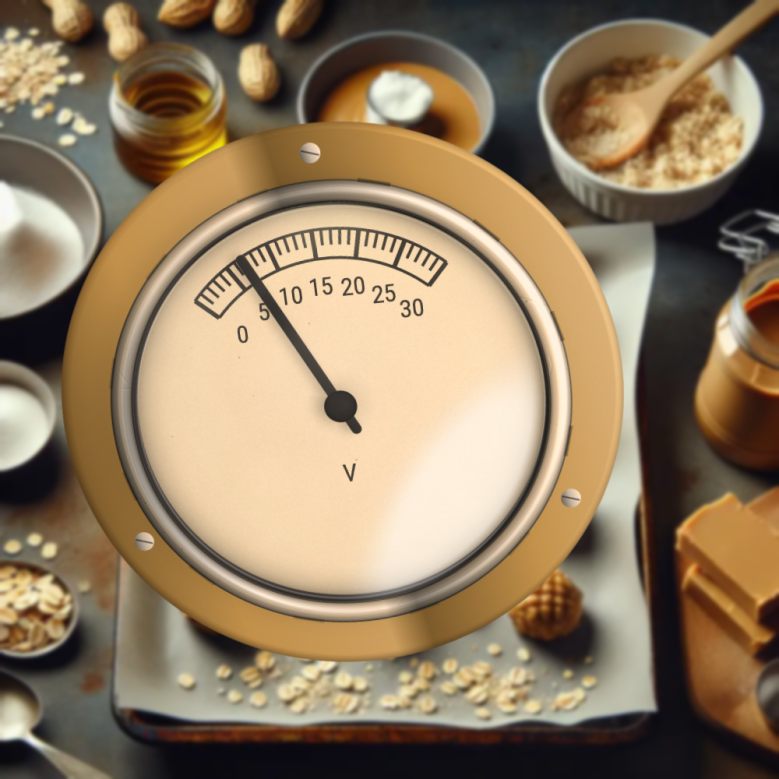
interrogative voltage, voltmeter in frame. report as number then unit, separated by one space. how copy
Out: 7 V
